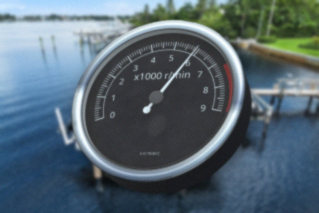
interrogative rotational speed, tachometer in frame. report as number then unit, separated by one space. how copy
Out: 6000 rpm
